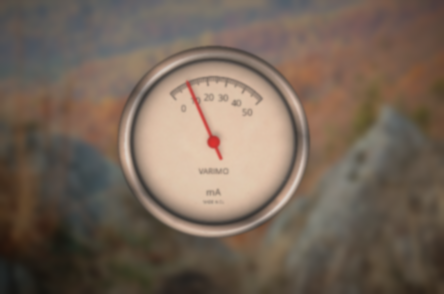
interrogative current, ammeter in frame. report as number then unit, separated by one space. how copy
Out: 10 mA
